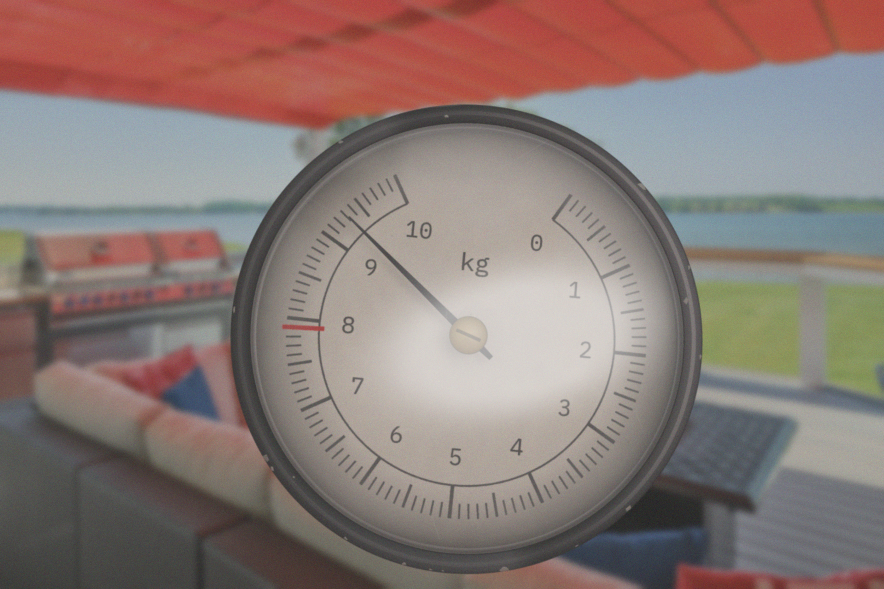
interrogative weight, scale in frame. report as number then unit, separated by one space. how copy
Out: 9.3 kg
